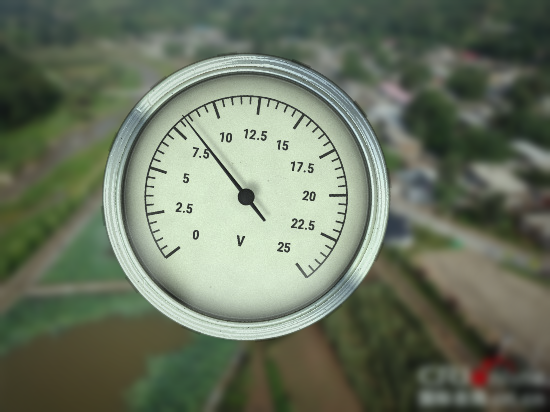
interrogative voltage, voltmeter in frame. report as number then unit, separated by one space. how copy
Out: 8.25 V
